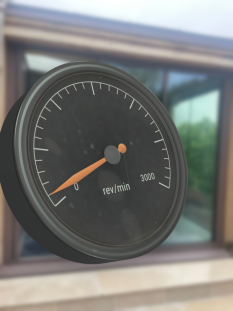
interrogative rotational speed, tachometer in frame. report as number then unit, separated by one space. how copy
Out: 100 rpm
